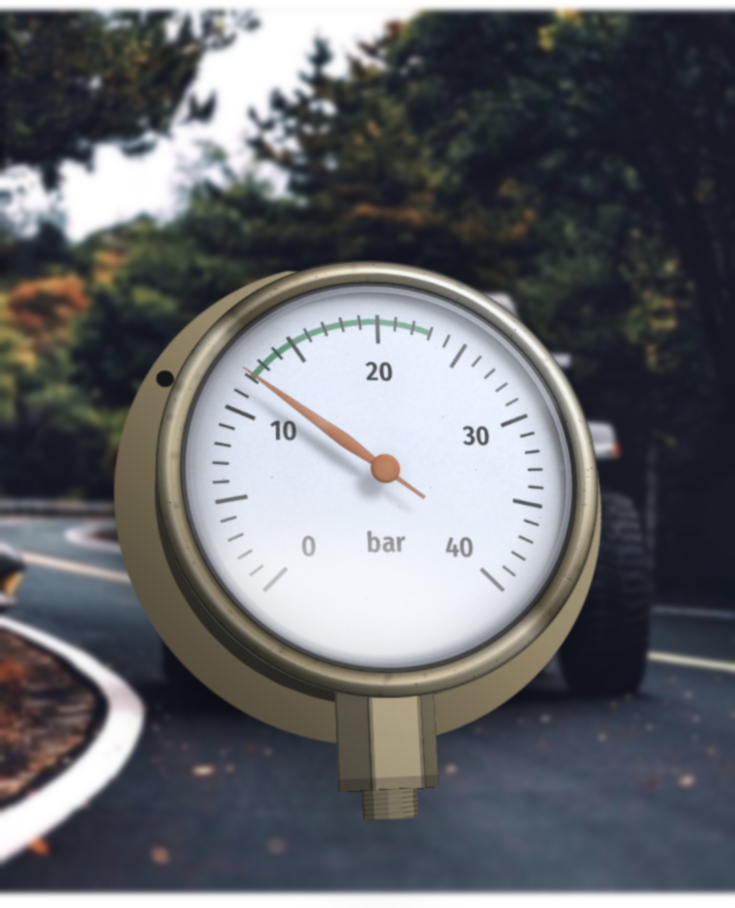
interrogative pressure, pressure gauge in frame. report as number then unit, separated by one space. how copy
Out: 12 bar
